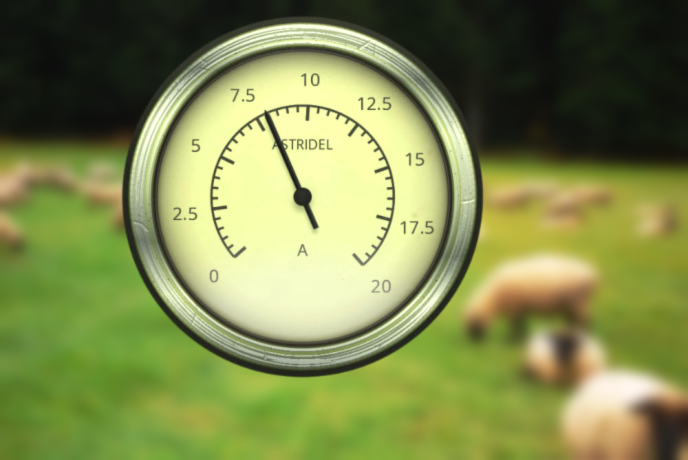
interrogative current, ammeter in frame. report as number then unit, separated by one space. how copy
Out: 8 A
